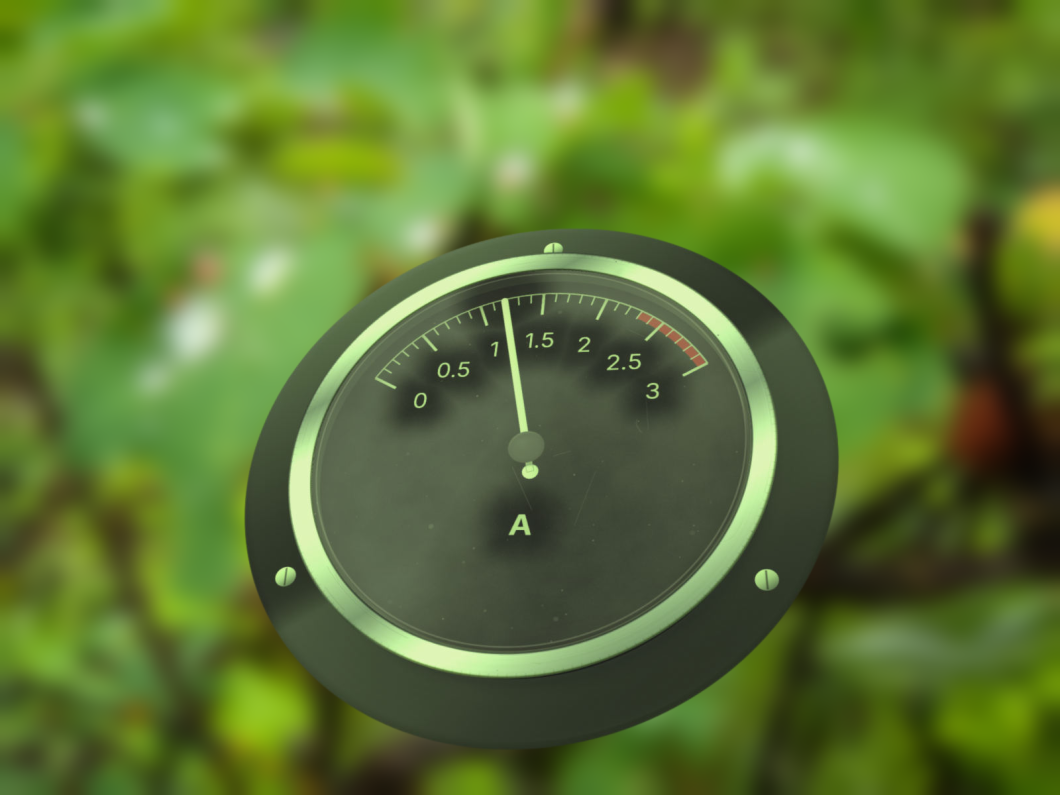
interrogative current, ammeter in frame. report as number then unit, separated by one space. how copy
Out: 1.2 A
